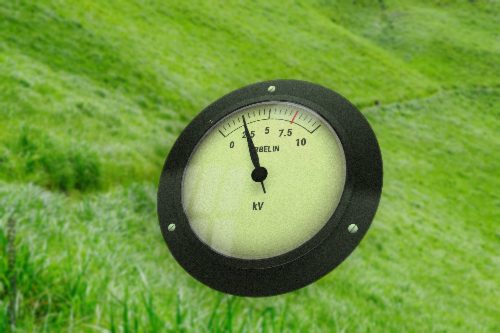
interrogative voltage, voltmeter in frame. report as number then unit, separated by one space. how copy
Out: 2.5 kV
